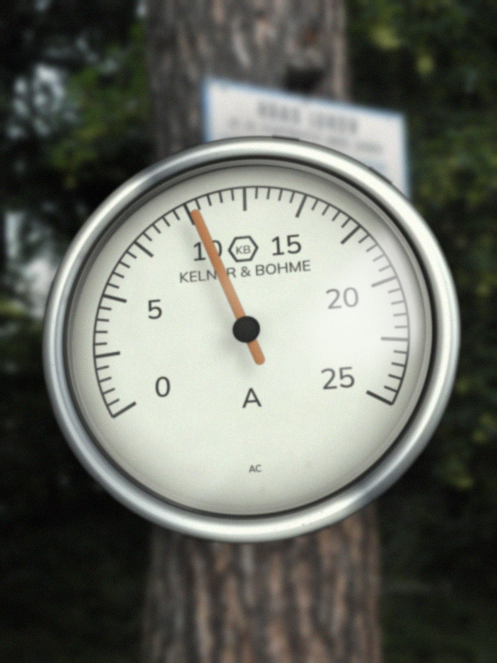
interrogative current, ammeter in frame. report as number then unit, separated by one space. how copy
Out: 10.25 A
